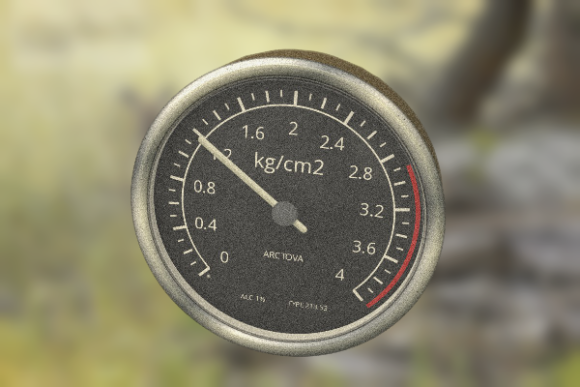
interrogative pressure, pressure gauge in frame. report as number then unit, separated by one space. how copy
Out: 1.2 kg/cm²
